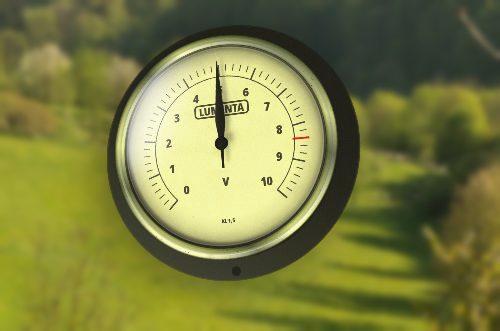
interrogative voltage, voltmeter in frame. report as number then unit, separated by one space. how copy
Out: 5 V
